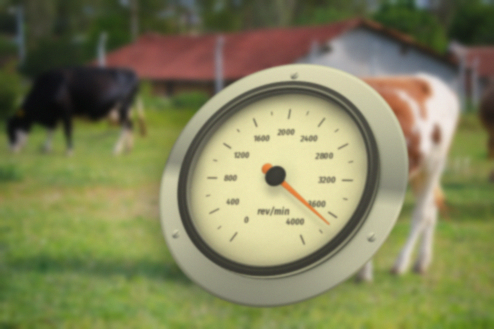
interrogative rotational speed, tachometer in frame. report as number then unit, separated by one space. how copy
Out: 3700 rpm
